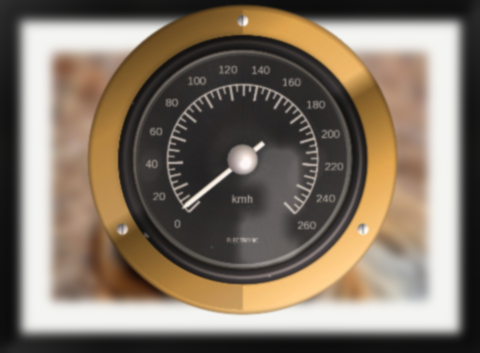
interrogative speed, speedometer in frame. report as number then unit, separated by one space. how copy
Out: 5 km/h
